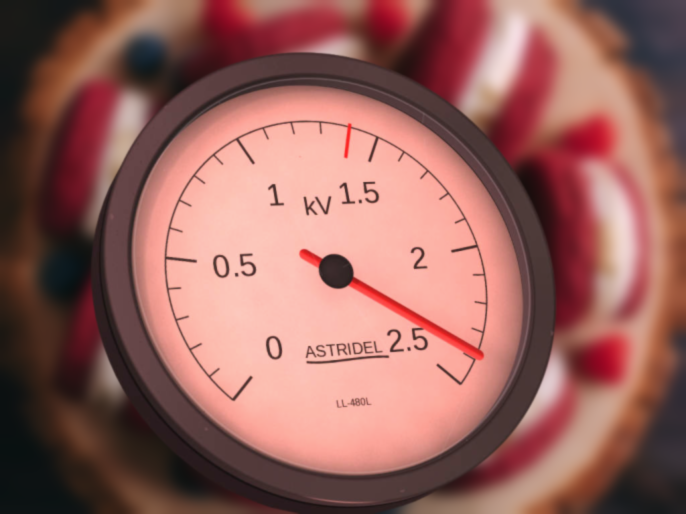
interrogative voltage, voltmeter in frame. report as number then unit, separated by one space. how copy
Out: 2.4 kV
